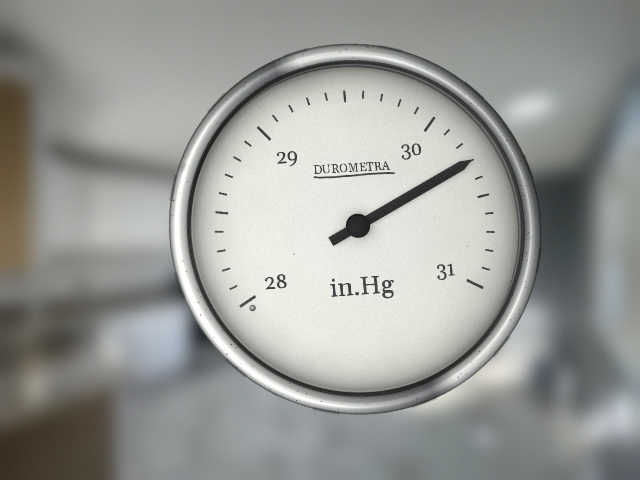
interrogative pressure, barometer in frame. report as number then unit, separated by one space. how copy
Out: 30.3 inHg
